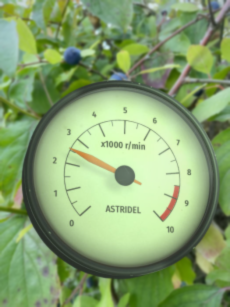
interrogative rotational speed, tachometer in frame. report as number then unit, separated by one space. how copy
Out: 2500 rpm
